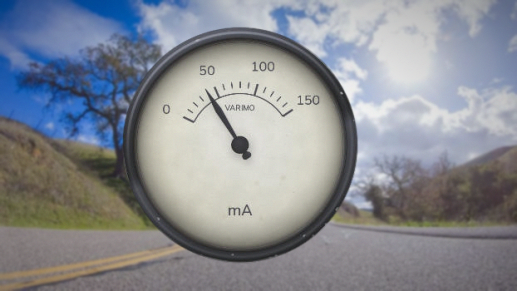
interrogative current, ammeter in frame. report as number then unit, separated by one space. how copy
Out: 40 mA
